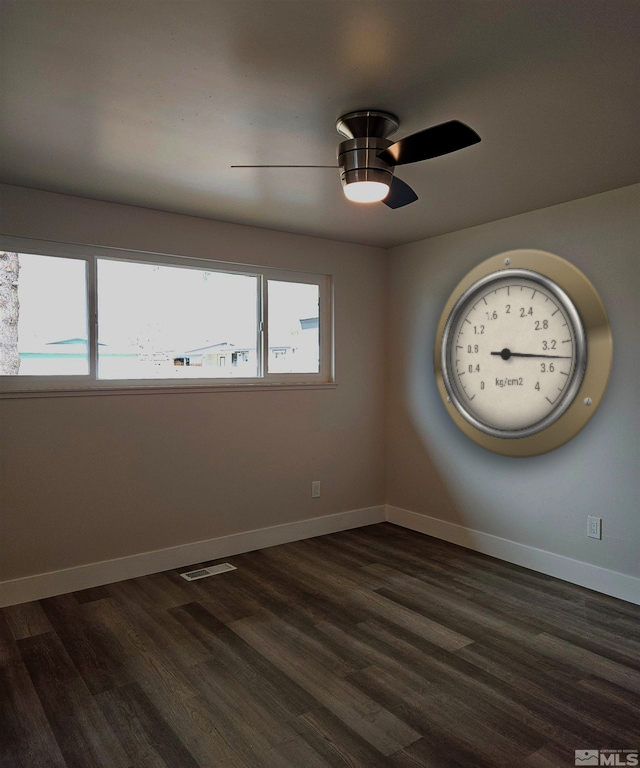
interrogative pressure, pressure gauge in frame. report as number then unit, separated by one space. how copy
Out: 3.4 kg/cm²
